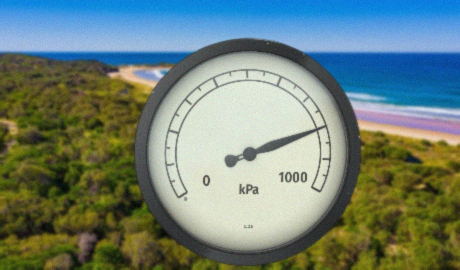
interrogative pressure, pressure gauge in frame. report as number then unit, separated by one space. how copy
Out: 800 kPa
